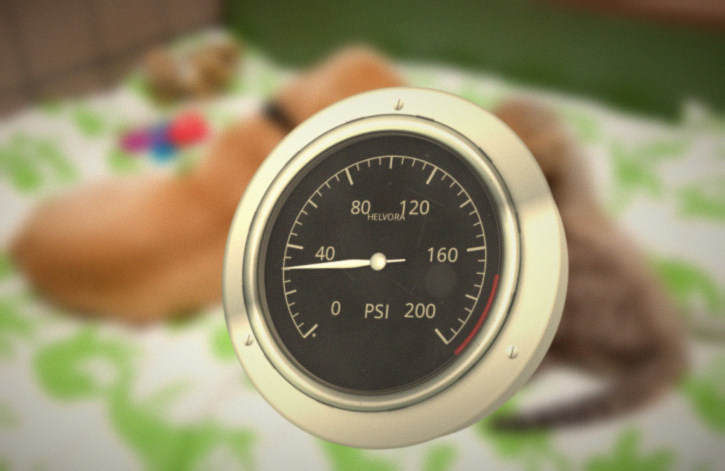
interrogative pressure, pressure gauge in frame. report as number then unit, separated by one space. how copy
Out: 30 psi
